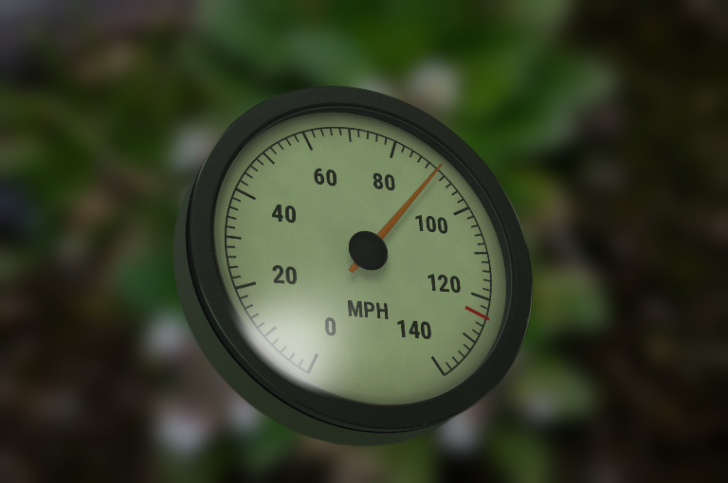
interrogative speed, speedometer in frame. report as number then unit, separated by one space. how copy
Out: 90 mph
